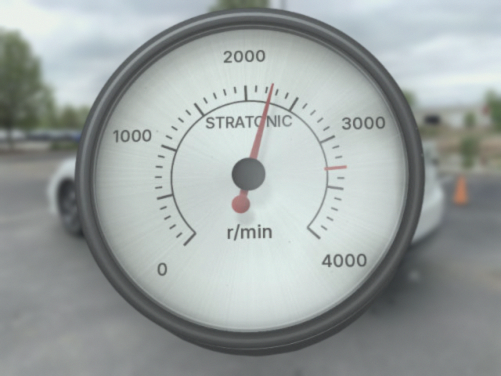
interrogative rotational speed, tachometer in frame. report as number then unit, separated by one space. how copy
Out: 2250 rpm
